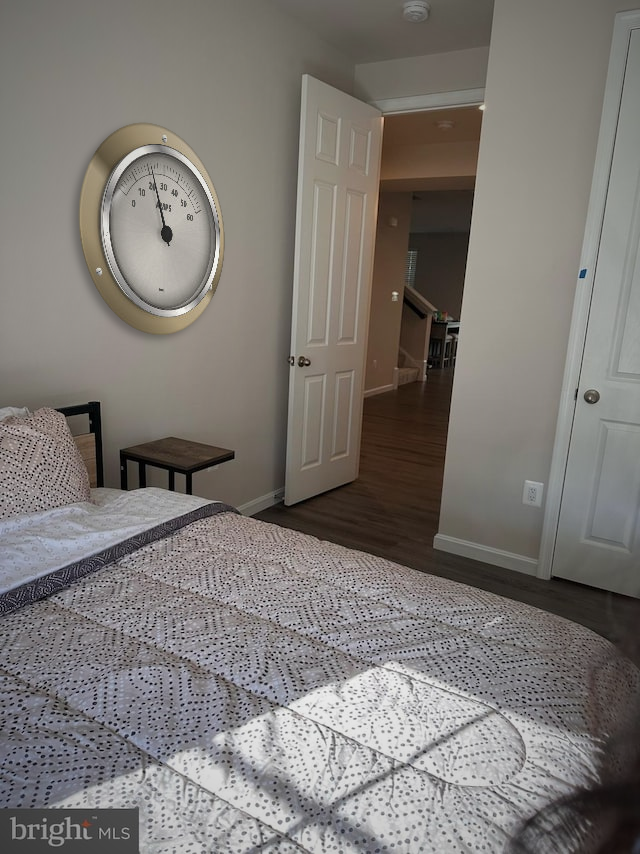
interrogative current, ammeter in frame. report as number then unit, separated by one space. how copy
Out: 20 A
